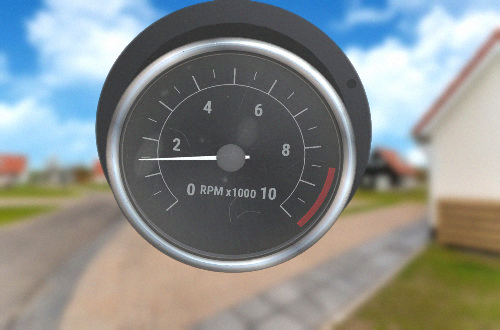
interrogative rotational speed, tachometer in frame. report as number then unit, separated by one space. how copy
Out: 1500 rpm
